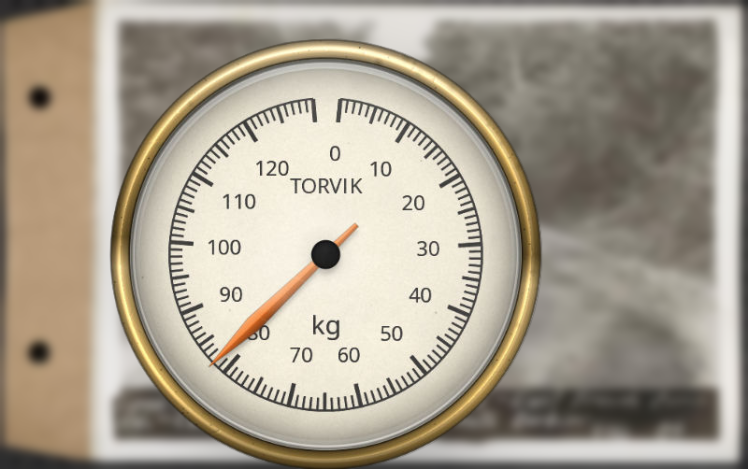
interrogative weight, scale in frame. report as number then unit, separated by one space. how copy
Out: 82 kg
